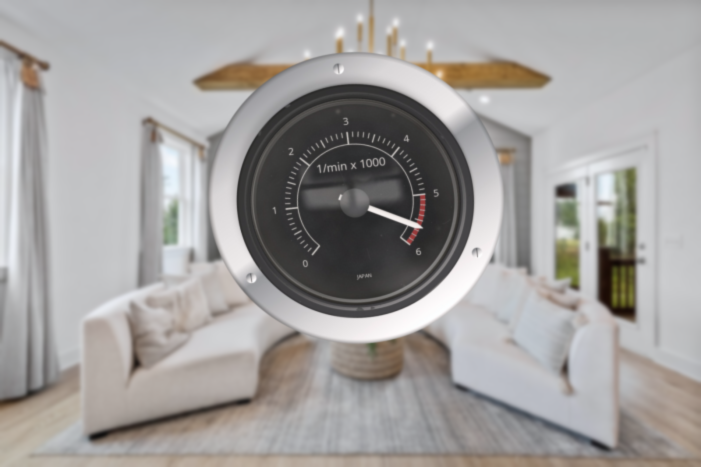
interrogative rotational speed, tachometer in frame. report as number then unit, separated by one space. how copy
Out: 5600 rpm
